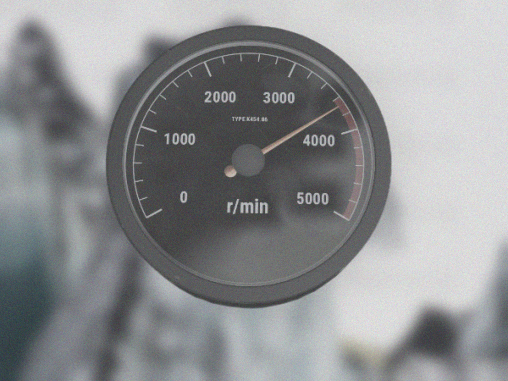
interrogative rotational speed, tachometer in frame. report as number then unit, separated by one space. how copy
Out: 3700 rpm
